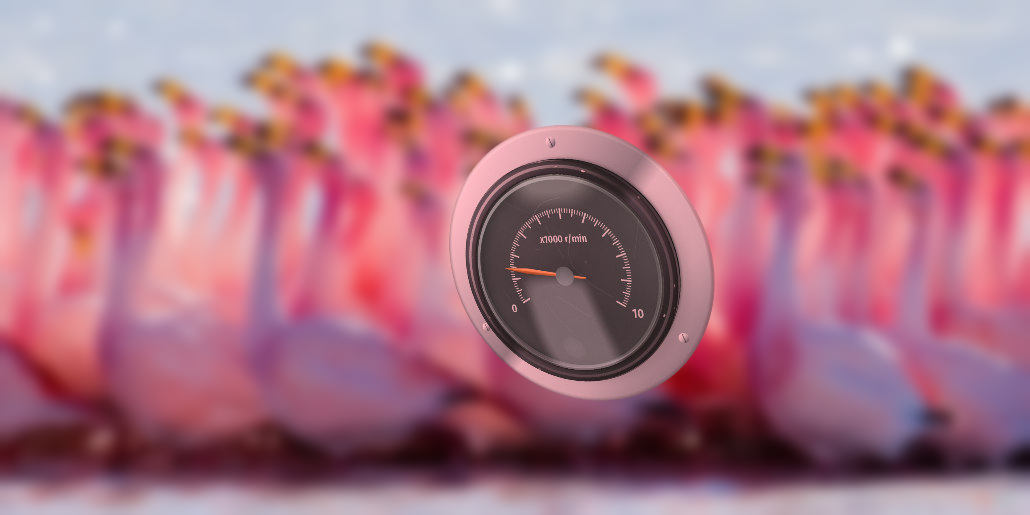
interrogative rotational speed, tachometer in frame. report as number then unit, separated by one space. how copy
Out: 1500 rpm
